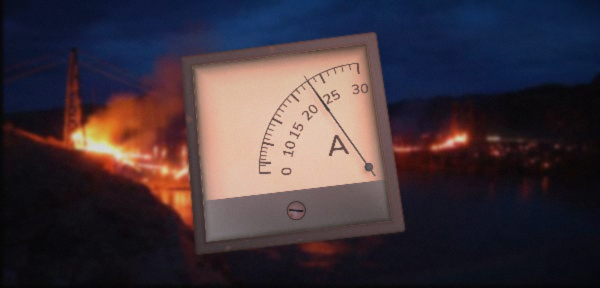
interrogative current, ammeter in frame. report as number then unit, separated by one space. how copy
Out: 23 A
